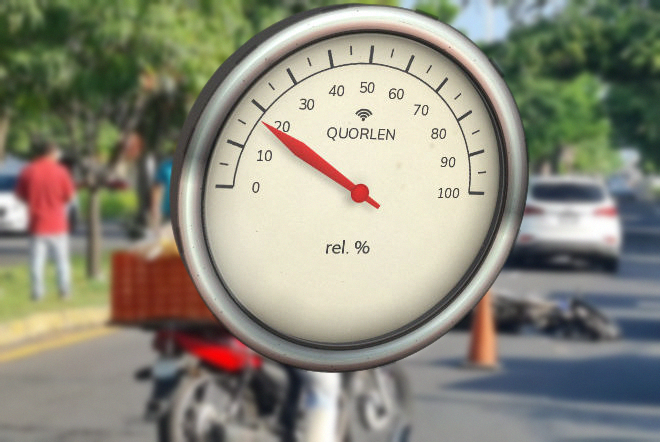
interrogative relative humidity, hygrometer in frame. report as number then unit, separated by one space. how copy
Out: 17.5 %
